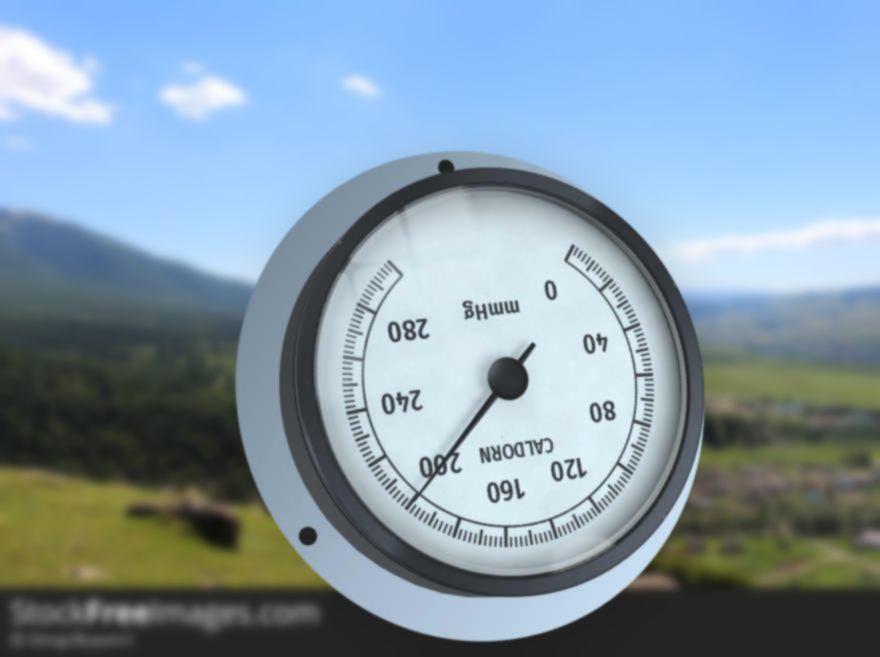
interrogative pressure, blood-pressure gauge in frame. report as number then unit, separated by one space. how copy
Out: 200 mmHg
